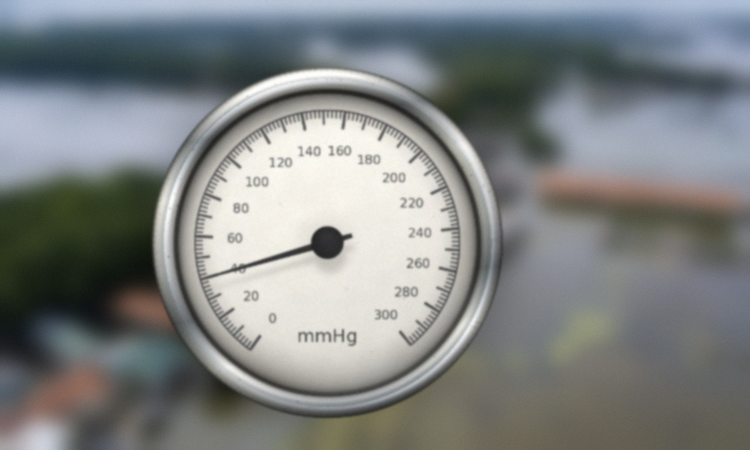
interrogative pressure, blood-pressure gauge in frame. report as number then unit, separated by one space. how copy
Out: 40 mmHg
